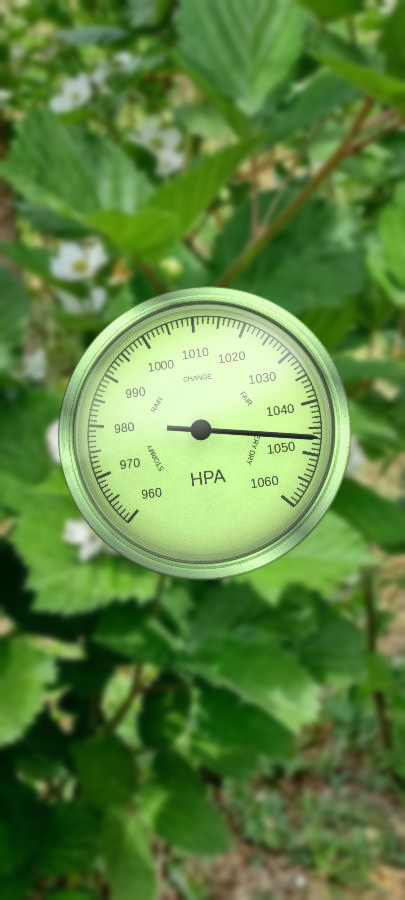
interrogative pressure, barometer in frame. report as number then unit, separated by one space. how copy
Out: 1047 hPa
